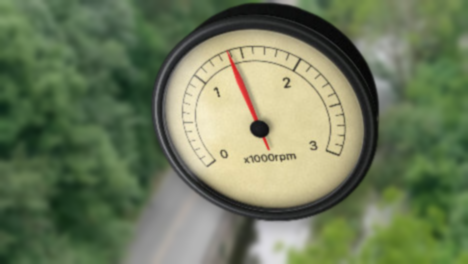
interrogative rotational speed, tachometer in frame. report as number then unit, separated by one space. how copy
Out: 1400 rpm
